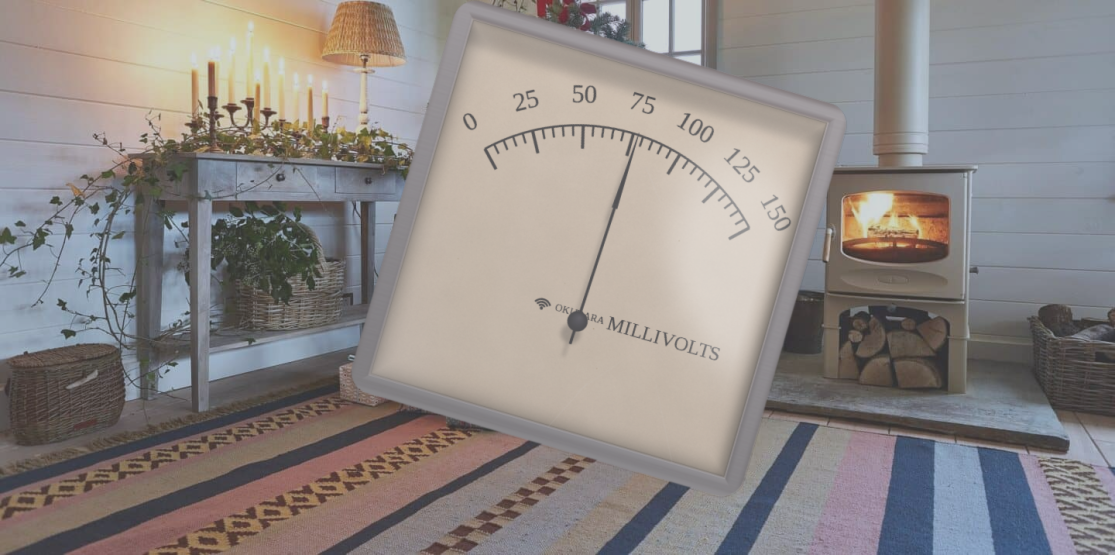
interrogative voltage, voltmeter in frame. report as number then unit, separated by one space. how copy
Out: 77.5 mV
